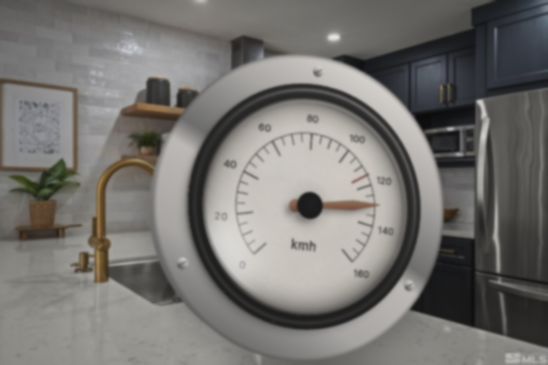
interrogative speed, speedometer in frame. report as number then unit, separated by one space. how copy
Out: 130 km/h
